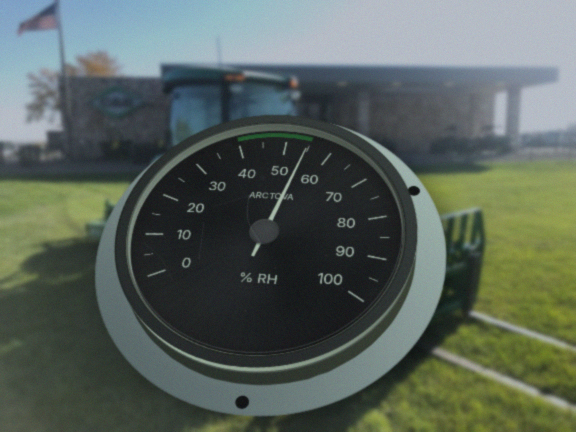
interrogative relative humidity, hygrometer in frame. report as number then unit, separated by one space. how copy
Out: 55 %
